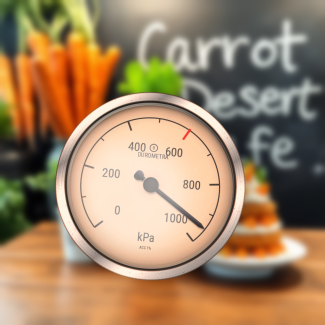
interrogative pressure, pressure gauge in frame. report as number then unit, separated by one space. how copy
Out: 950 kPa
